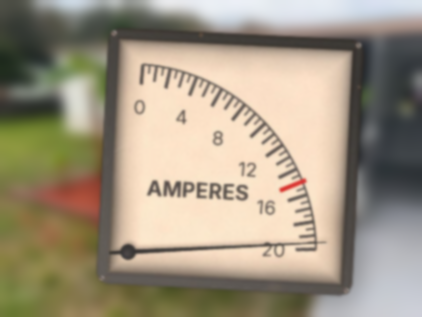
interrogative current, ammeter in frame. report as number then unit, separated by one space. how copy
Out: 19.5 A
